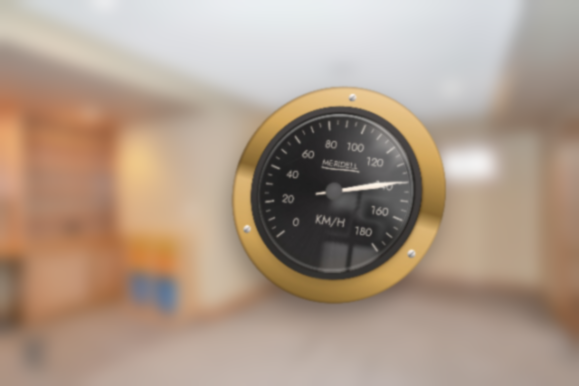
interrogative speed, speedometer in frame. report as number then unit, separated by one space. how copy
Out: 140 km/h
